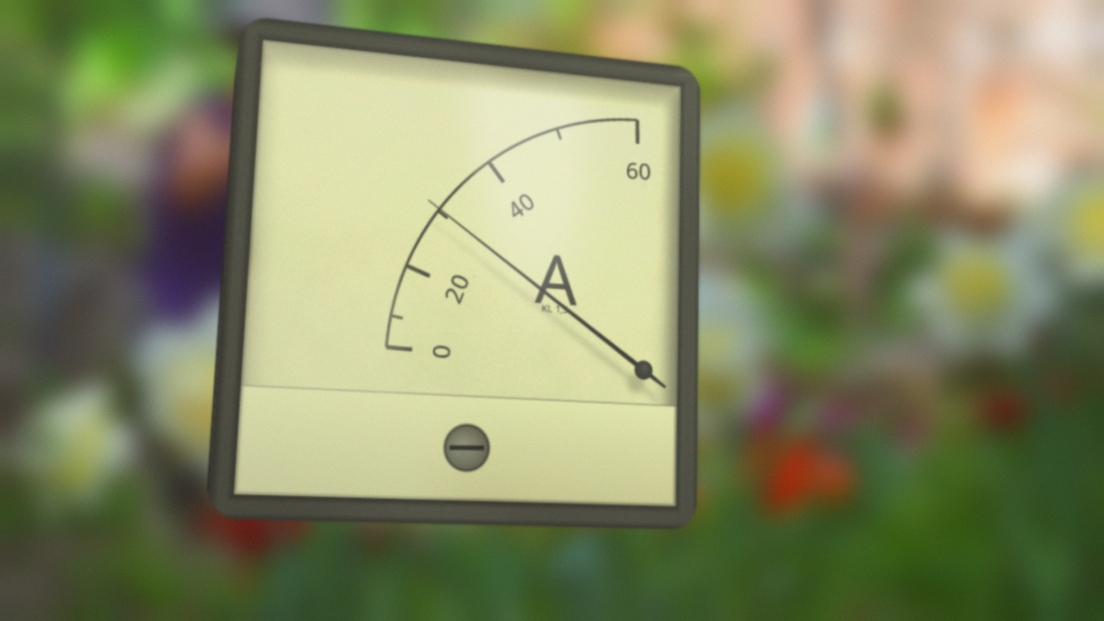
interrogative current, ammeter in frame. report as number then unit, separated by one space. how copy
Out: 30 A
